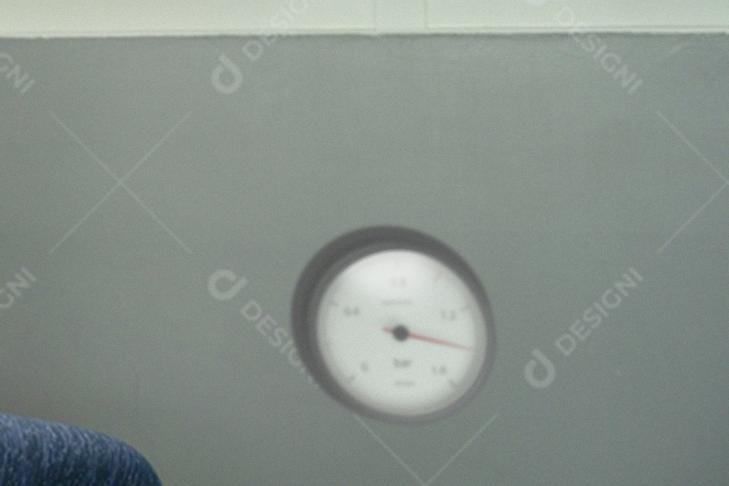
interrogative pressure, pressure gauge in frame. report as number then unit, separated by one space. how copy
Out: 1.4 bar
